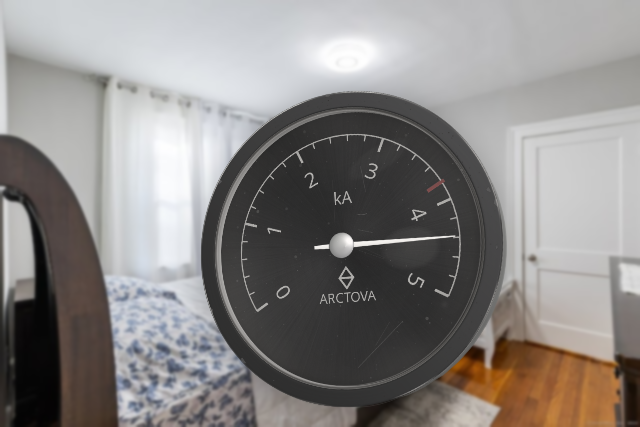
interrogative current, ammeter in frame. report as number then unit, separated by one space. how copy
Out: 4.4 kA
